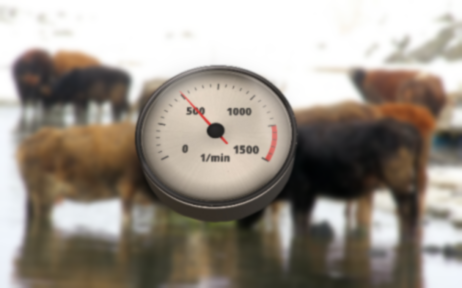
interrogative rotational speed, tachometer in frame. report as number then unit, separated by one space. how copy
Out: 500 rpm
